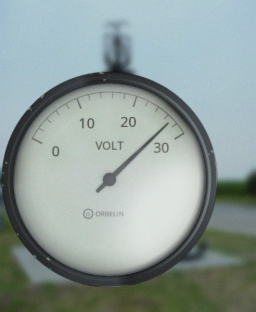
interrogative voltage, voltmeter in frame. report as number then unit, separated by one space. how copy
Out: 27 V
